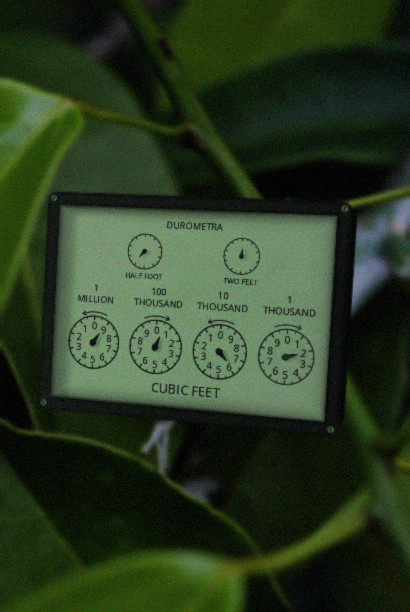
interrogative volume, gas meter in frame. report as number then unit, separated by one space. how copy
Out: 906200 ft³
